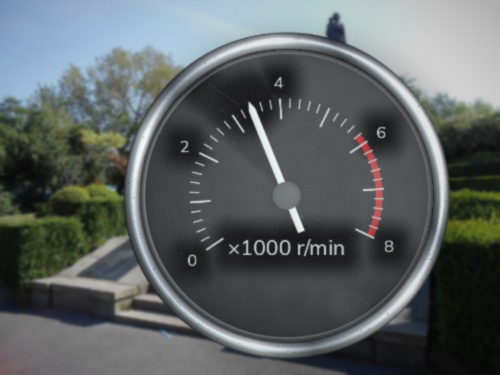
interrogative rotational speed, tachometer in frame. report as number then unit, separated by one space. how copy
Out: 3400 rpm
